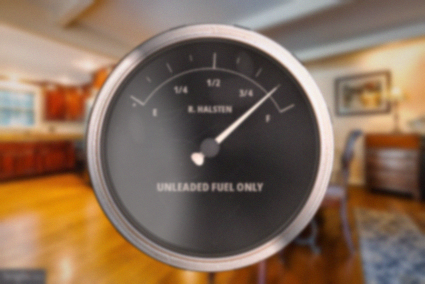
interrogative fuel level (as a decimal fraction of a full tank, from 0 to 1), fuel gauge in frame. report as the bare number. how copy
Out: 0.875
